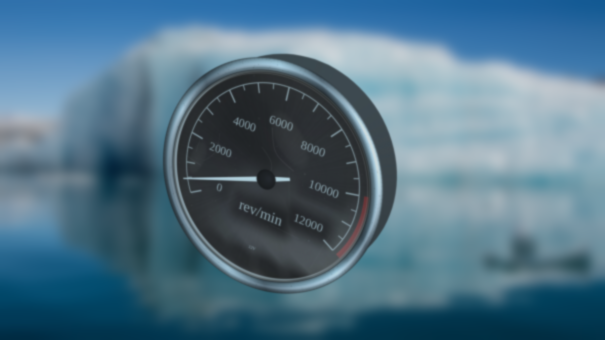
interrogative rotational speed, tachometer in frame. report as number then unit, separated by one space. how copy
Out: 500 rpm
